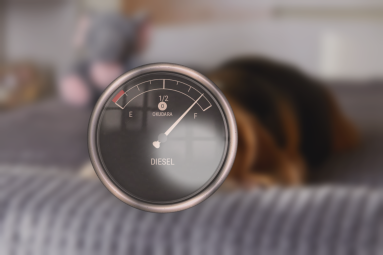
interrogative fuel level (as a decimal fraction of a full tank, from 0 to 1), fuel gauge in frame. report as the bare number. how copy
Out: 0.875
